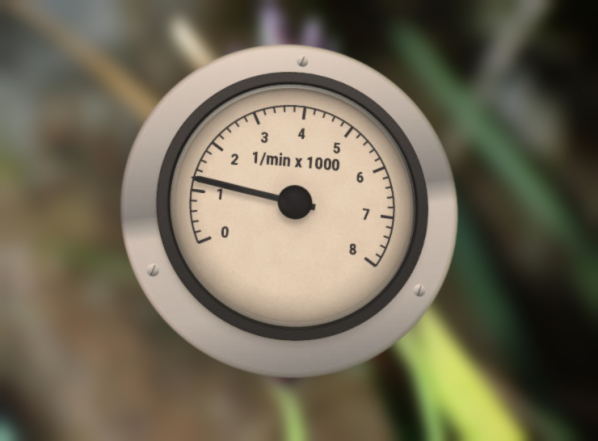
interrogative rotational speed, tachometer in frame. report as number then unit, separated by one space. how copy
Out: 1200 rpm
